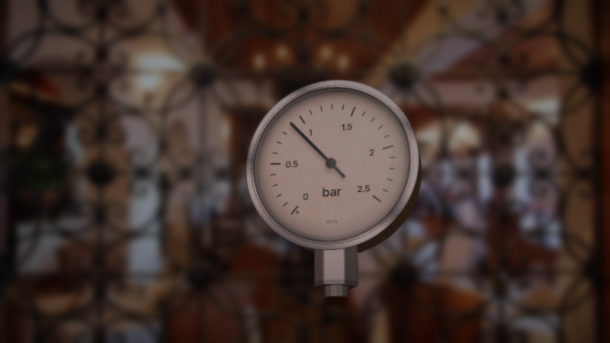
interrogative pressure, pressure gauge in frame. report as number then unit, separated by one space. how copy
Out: 0.9 bar
